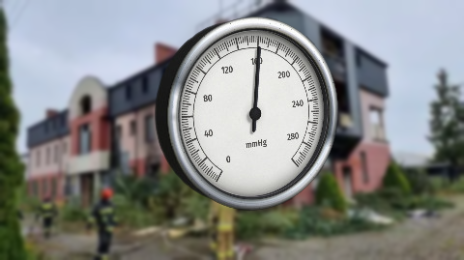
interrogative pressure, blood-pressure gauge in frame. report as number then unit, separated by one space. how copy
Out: 160 mmHg
